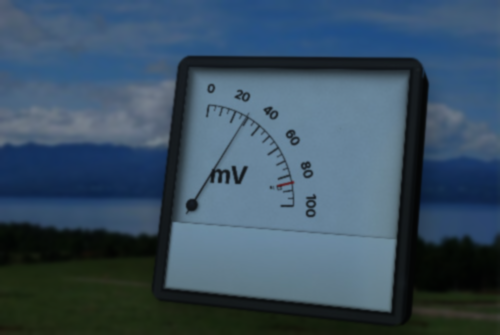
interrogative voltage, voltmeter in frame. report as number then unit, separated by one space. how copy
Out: 30 mV
